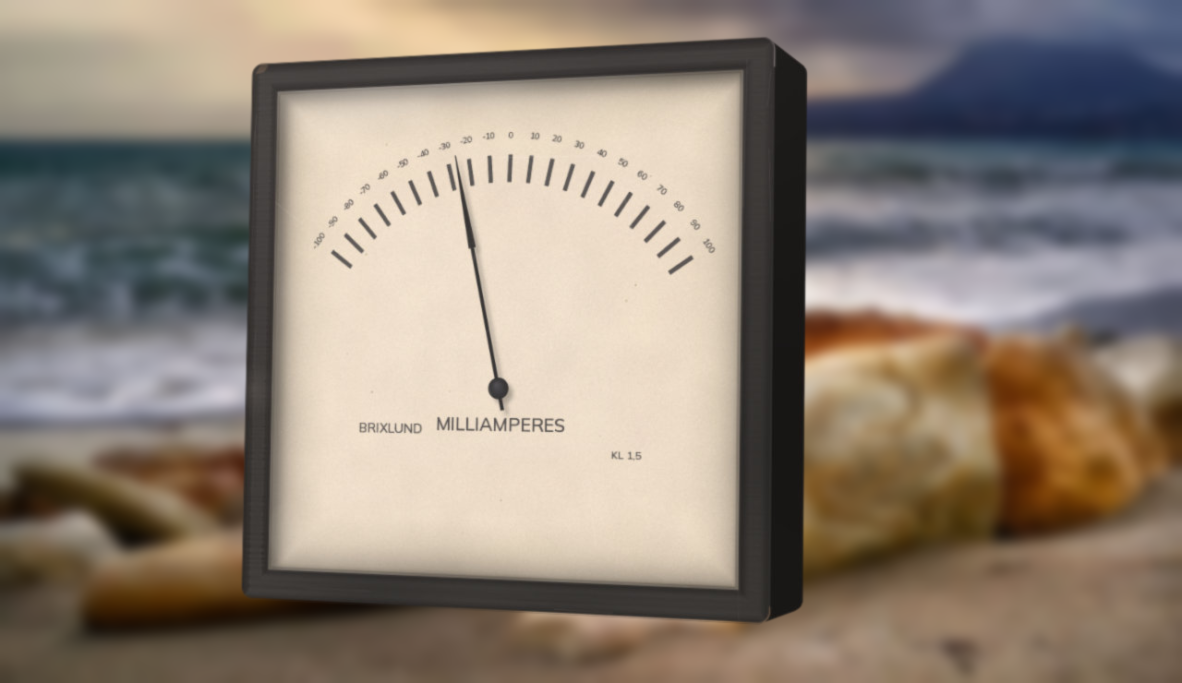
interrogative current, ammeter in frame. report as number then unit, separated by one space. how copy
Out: -25 mA
